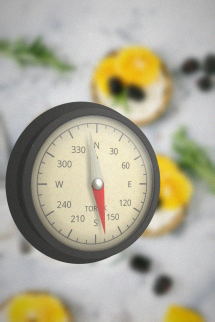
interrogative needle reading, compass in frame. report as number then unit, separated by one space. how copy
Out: 170 °
